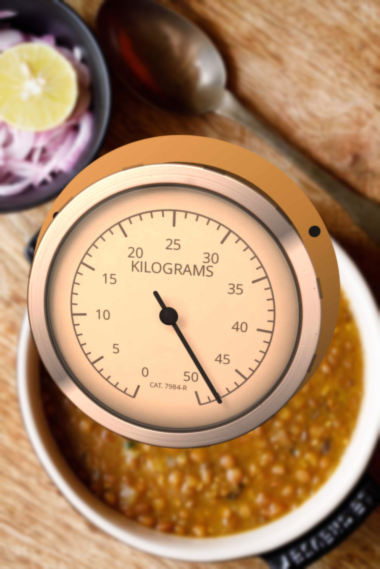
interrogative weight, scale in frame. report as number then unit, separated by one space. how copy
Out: 48 kg
